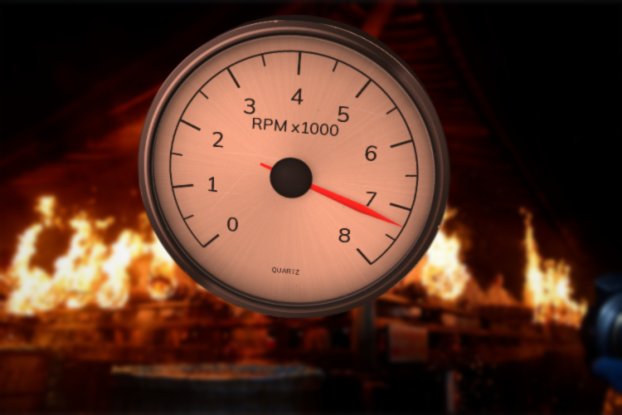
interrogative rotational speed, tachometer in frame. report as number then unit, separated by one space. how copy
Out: 7250 rpm
